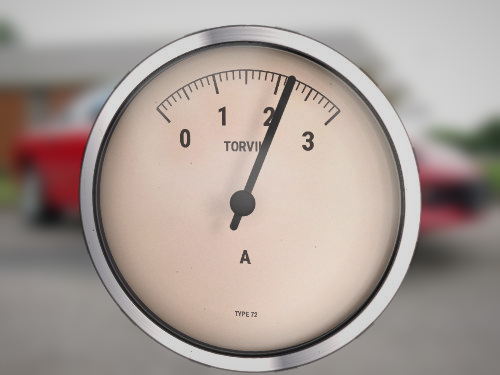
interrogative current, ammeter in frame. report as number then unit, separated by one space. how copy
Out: 2.2 A
